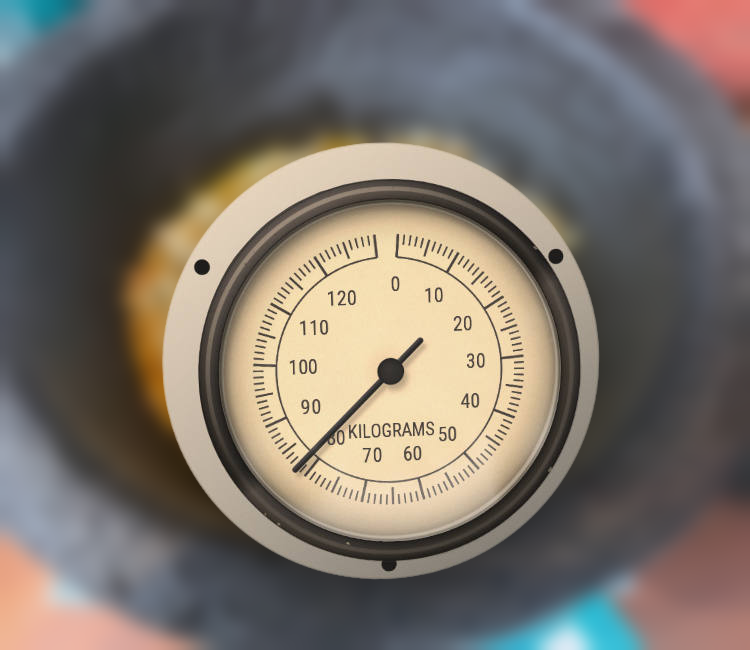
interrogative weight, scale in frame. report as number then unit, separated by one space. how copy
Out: 82 kg
